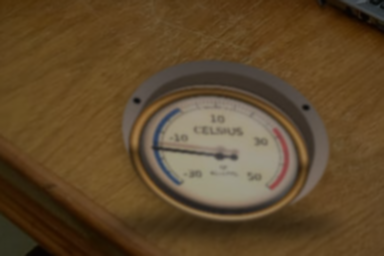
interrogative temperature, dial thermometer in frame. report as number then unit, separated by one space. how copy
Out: -15 °C
